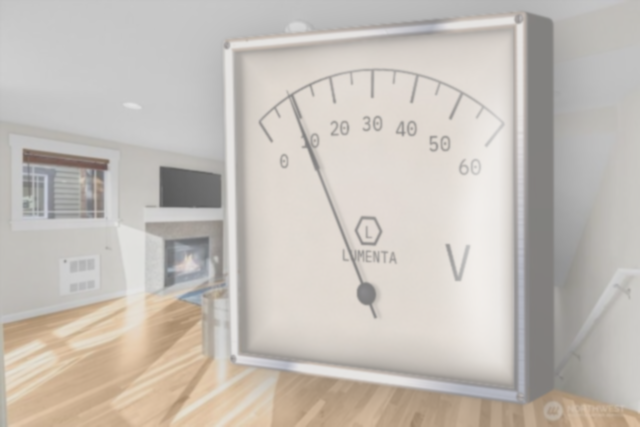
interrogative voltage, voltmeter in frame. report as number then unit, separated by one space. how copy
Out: 10 V
